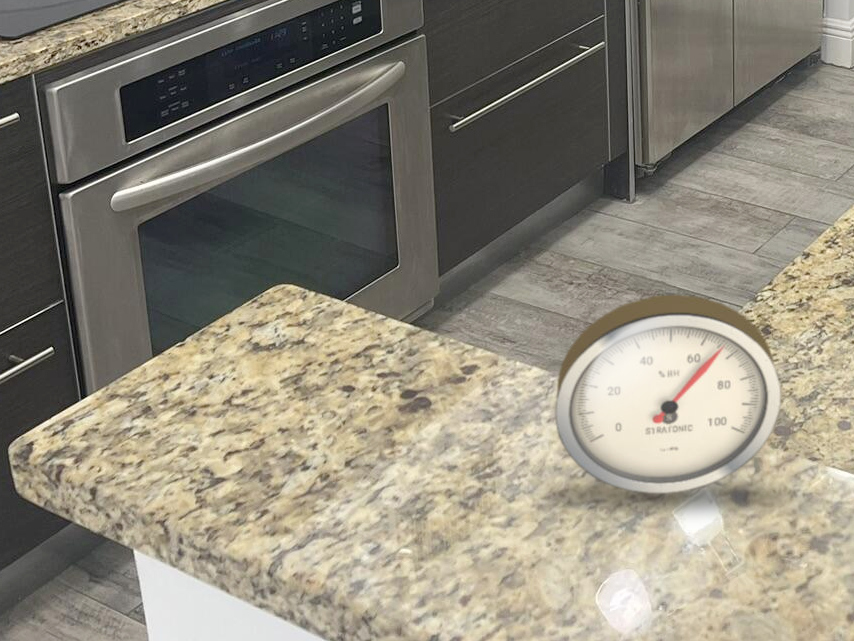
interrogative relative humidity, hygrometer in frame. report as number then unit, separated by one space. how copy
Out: 65 %
